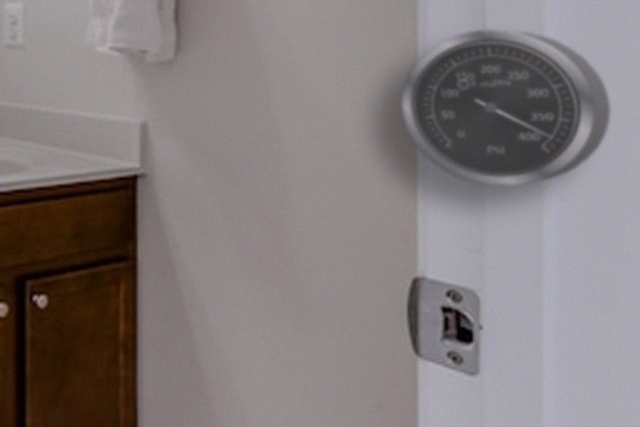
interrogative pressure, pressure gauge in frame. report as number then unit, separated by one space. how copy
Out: 380 psi
